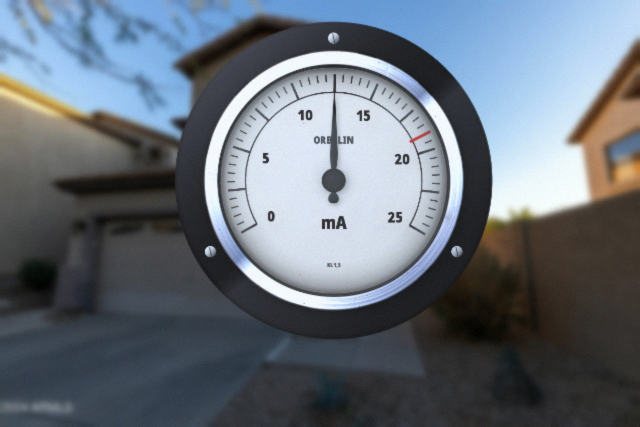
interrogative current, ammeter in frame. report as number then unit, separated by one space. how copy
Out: 12.5 mA
